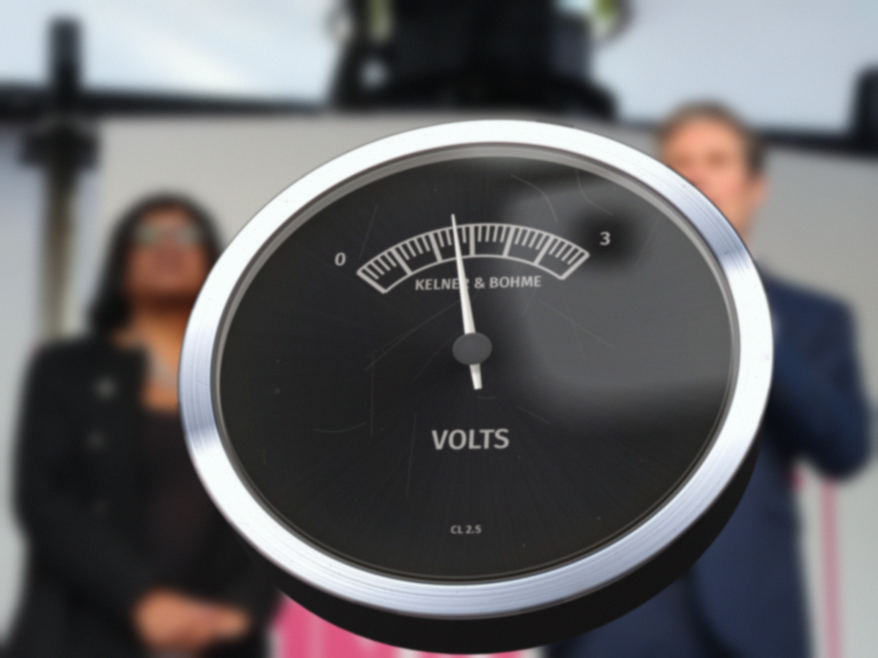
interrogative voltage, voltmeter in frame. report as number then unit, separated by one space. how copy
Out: 1.3 V
